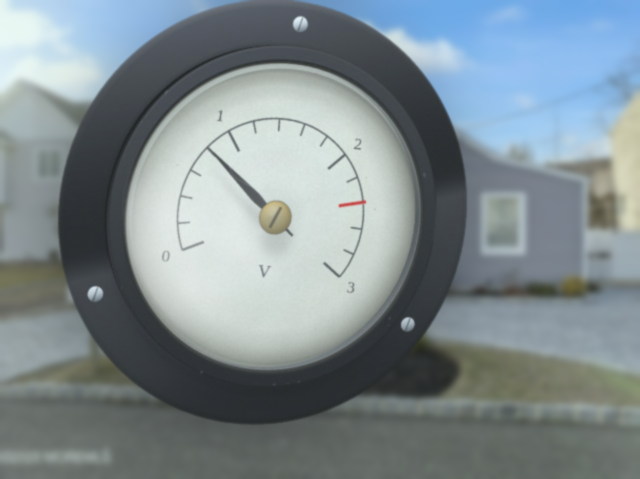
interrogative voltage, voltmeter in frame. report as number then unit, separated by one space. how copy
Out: 0.8 V
